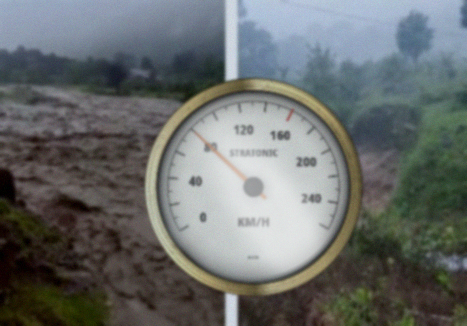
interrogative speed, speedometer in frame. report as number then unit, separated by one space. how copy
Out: 80 km/h
